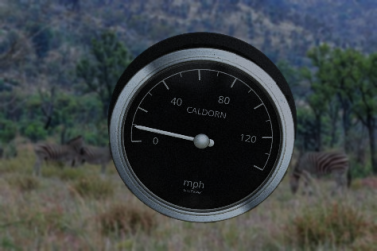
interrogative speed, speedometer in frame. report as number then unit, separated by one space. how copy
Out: 10 mph
